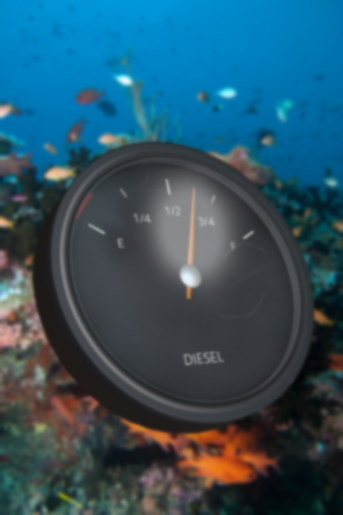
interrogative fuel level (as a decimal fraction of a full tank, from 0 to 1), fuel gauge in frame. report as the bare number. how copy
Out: 0.625
